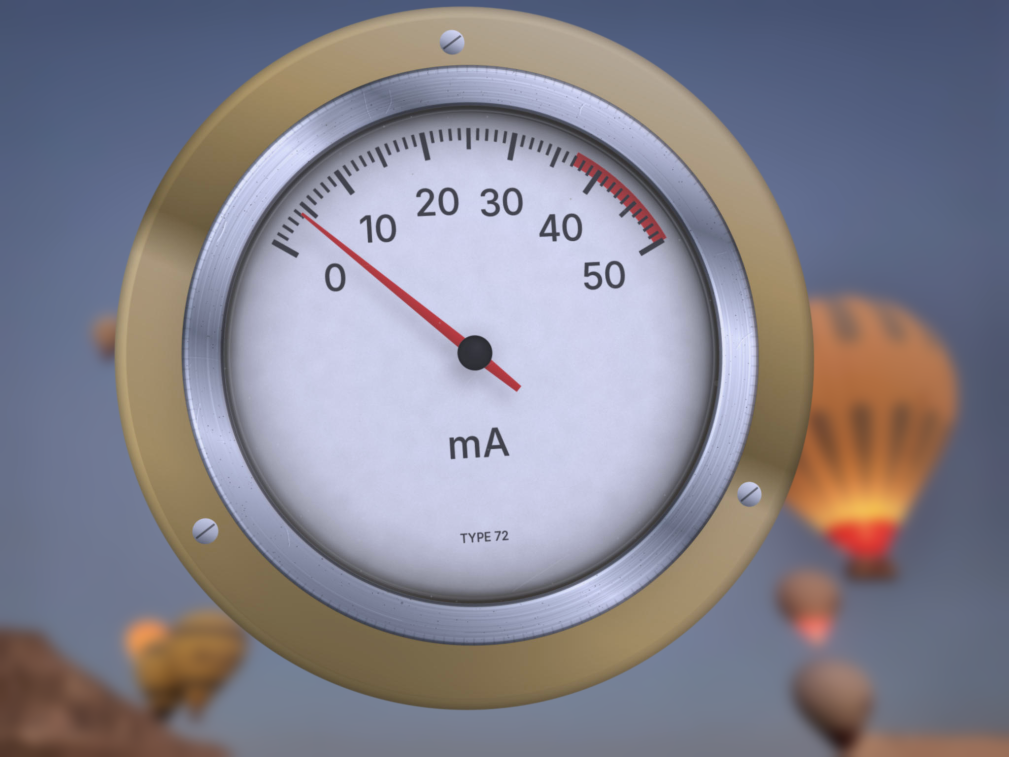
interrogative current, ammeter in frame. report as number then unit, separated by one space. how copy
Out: 4 mA
